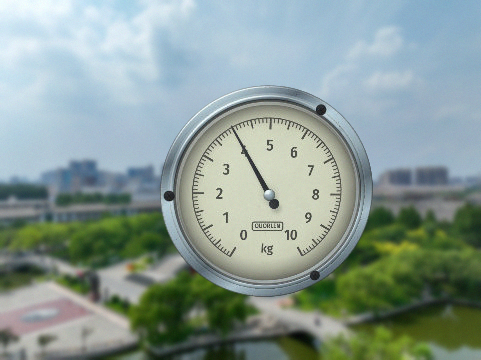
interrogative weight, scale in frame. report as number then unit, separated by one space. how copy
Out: 4 kg
